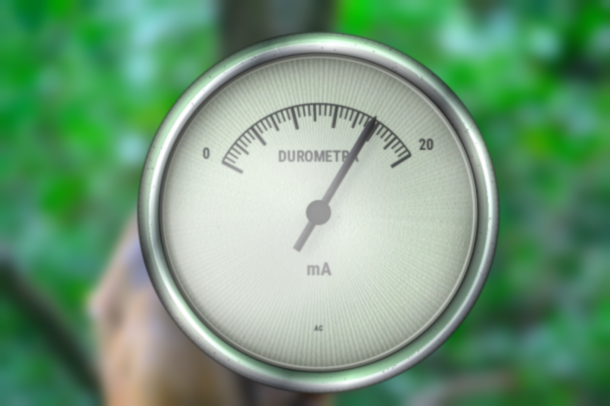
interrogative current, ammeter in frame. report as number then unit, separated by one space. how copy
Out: 15.5 mA
